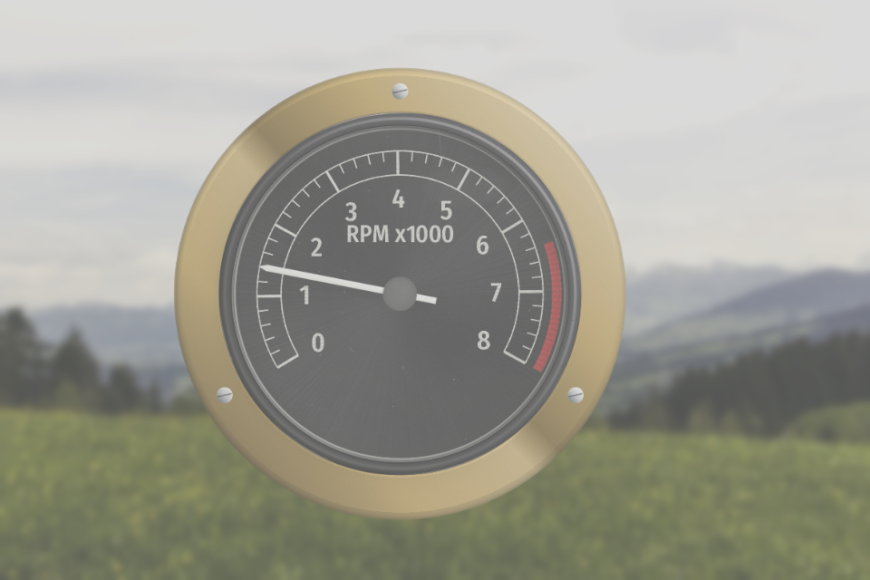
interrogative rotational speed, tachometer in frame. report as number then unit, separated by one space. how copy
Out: 1400 rpm
